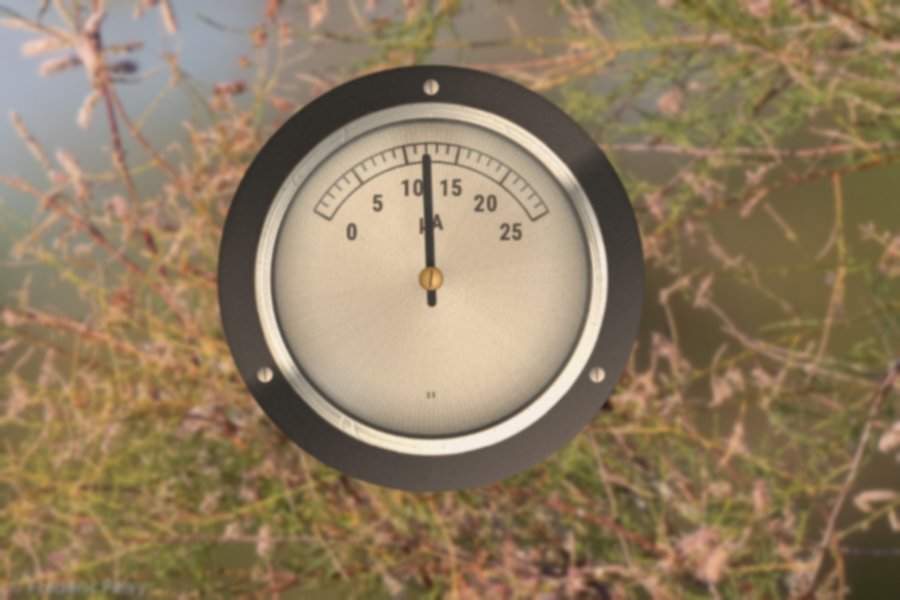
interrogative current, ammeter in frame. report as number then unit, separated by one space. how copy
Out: 12 µA
